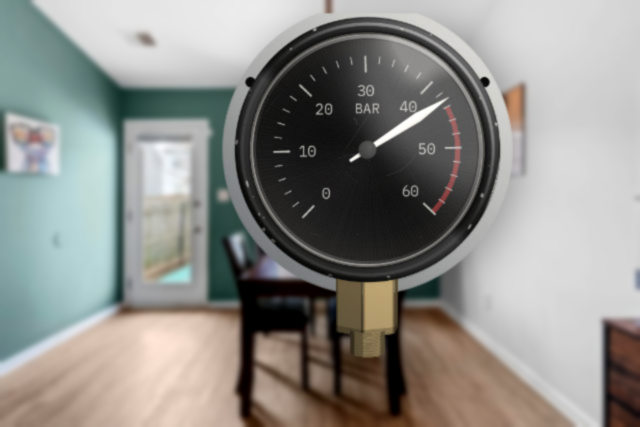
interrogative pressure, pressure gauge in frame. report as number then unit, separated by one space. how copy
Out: 43 bar
